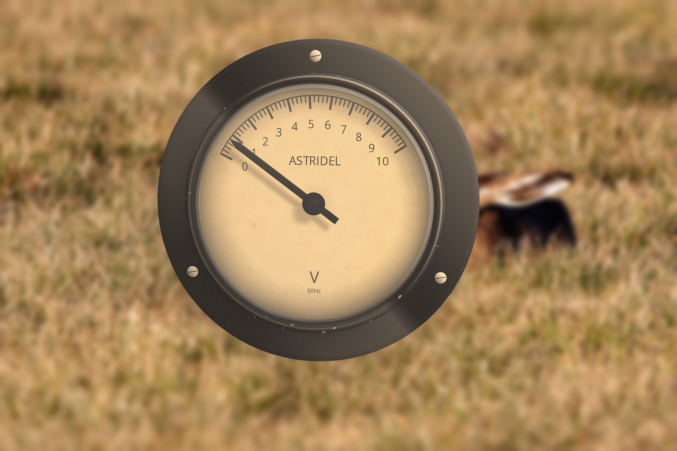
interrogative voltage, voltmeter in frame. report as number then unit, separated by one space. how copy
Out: 0.8 V
